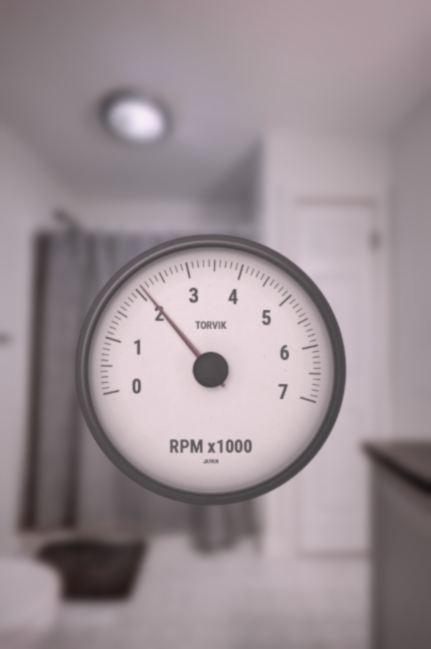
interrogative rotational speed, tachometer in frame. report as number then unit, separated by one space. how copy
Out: 2100 rpm
